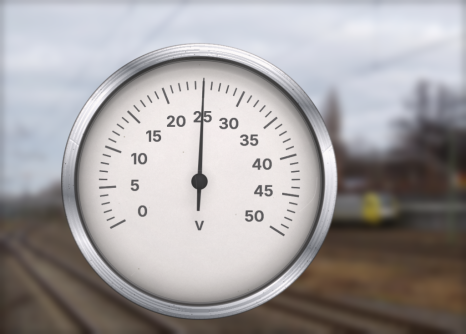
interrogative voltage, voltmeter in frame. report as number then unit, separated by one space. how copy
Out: 25 V
